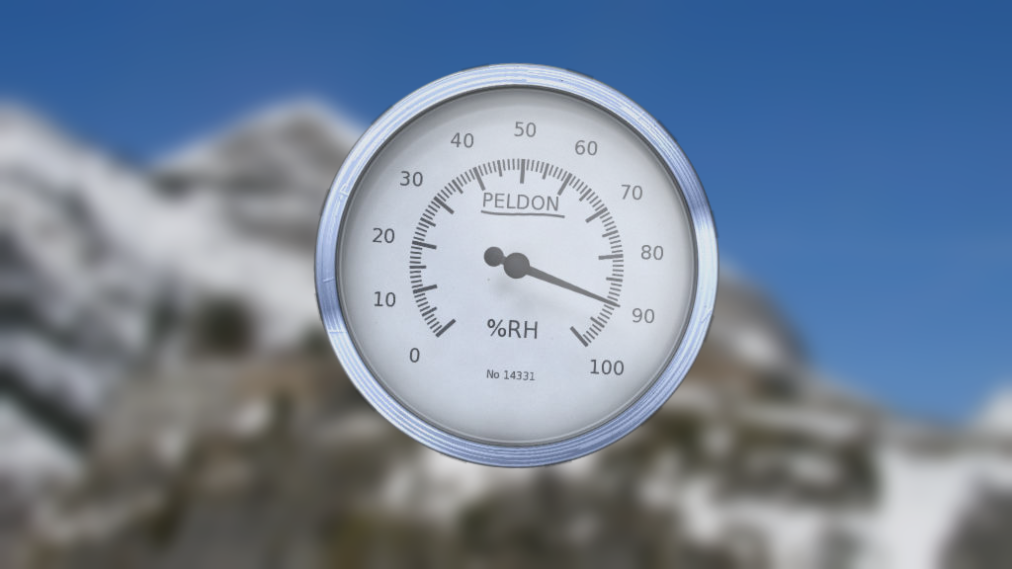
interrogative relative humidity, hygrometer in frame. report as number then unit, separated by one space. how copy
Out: 90 %
